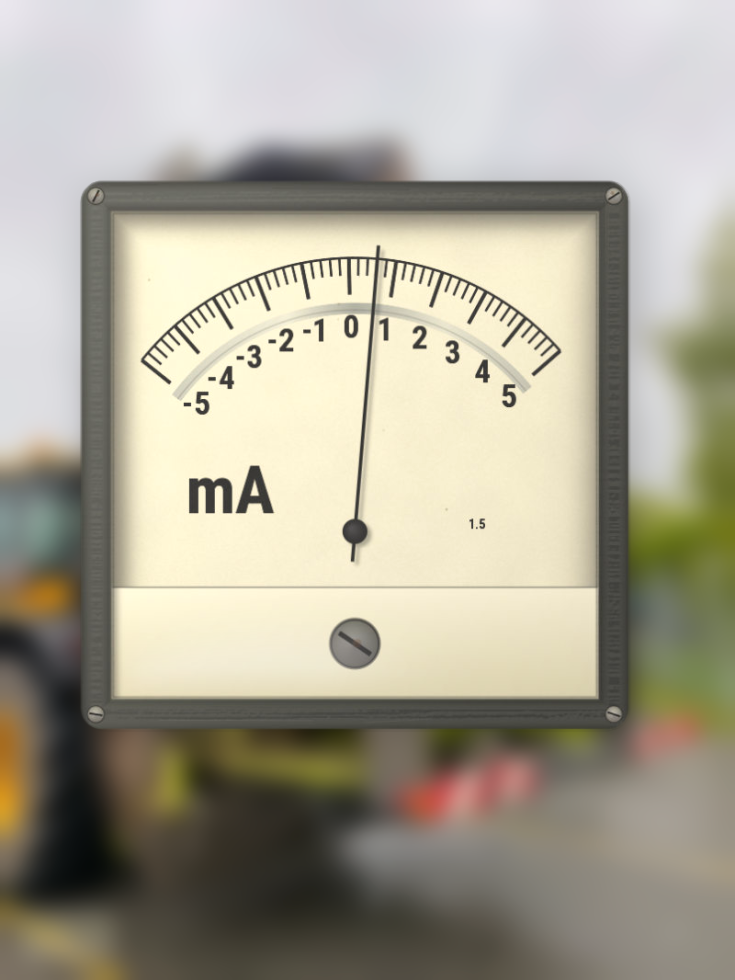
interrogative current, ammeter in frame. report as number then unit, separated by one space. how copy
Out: 0.6 mA
